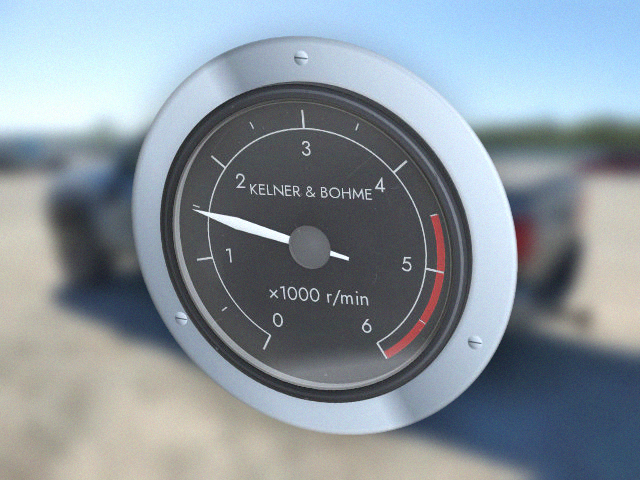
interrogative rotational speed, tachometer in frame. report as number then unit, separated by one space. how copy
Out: 1500 rpm
